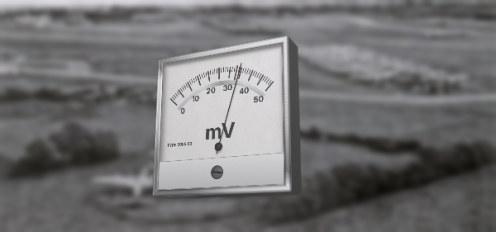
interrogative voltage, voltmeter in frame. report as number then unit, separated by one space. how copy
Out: 35 mV
